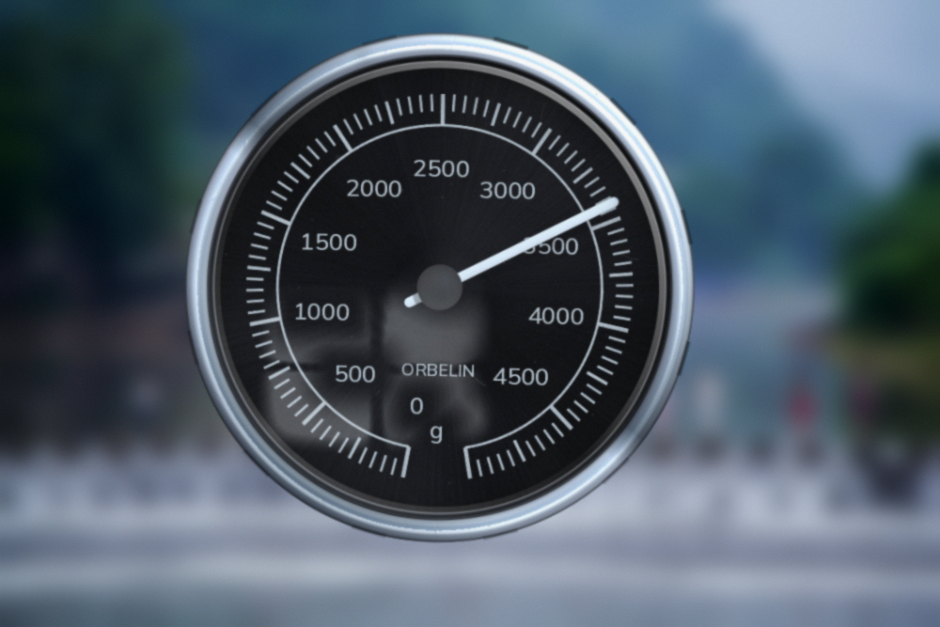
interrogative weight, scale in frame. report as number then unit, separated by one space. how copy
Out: 3425 g
